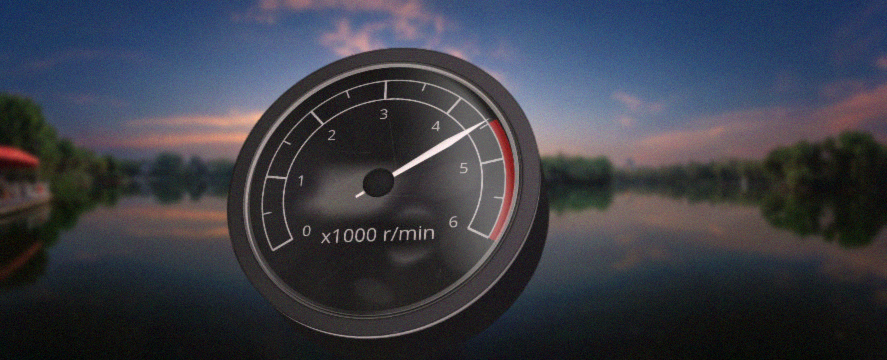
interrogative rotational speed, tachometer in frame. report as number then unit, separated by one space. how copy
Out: 4500 rpm
